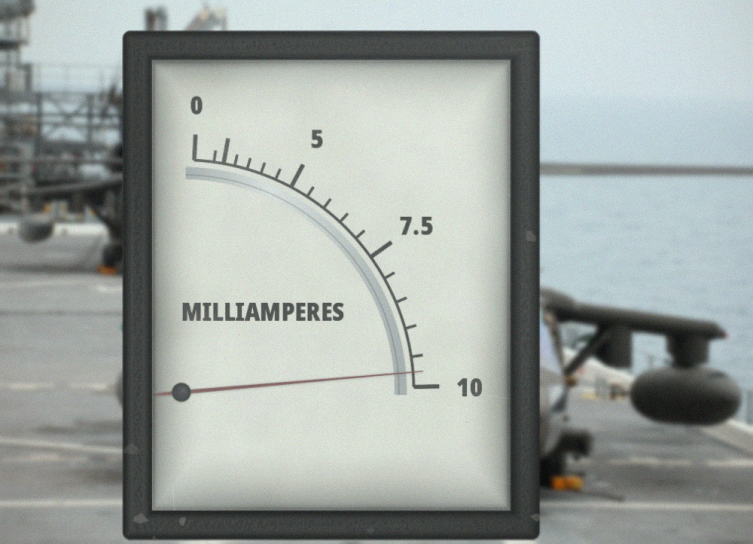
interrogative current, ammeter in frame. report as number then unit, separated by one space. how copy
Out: 9.75 mA
